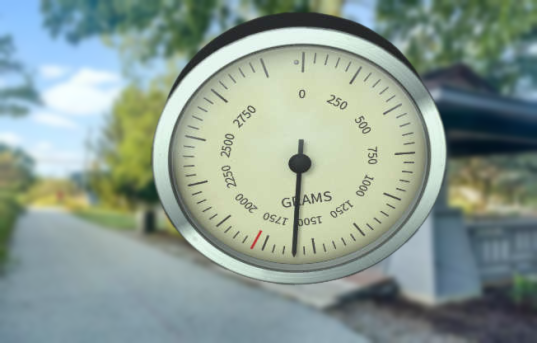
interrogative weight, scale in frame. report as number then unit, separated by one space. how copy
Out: 1600 g
